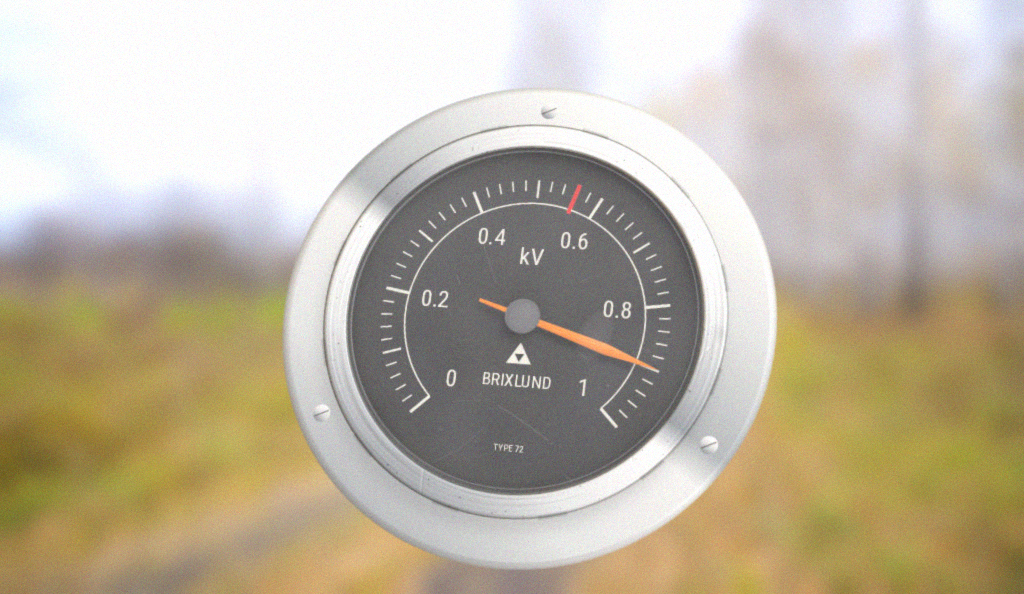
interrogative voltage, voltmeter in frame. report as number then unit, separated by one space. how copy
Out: 0.9 kV
